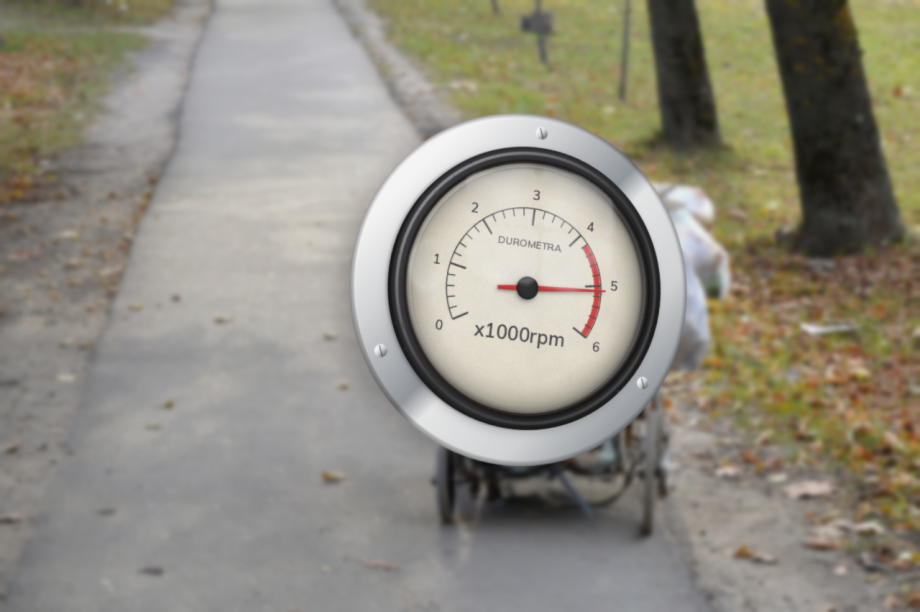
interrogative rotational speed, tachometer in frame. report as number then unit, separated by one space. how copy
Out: 5100 rpm
